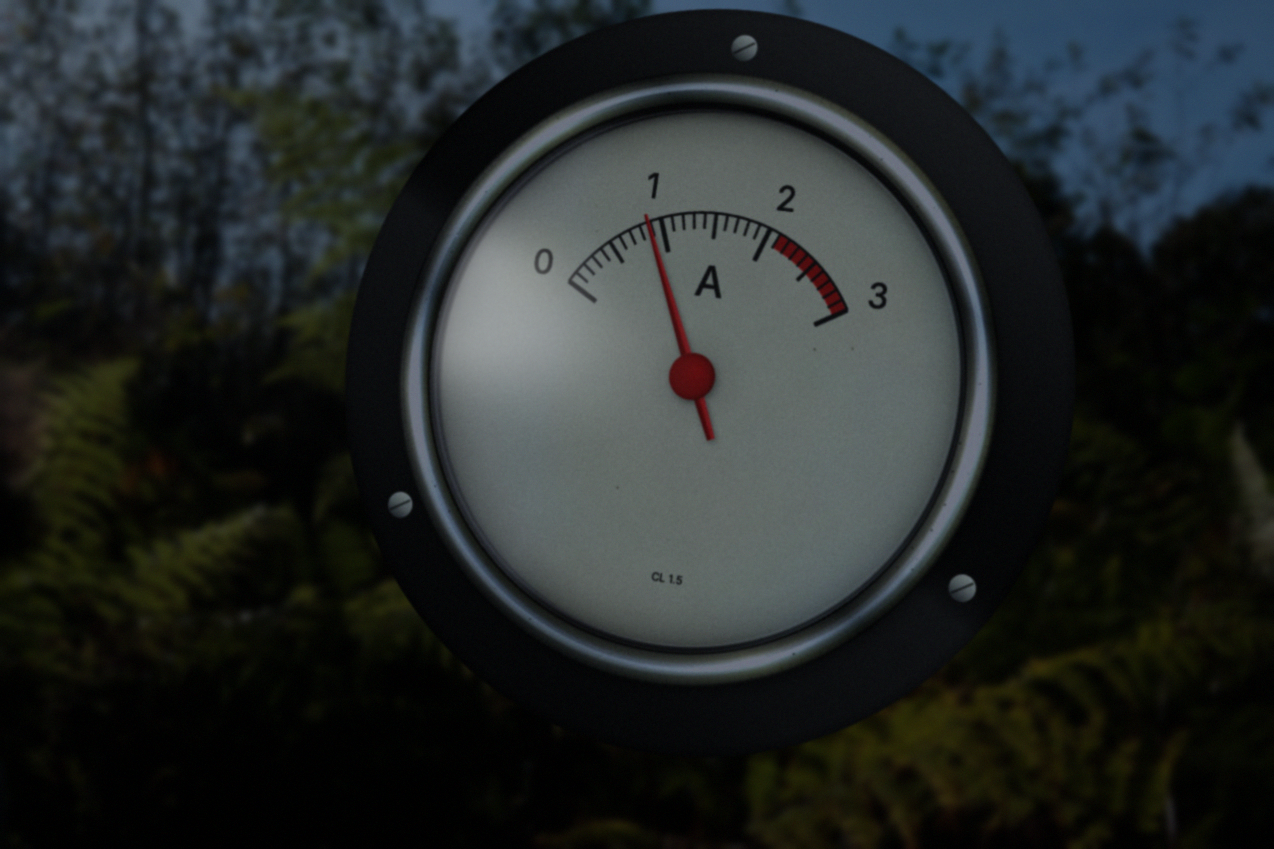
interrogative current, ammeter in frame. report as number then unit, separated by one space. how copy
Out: 0.9 A
